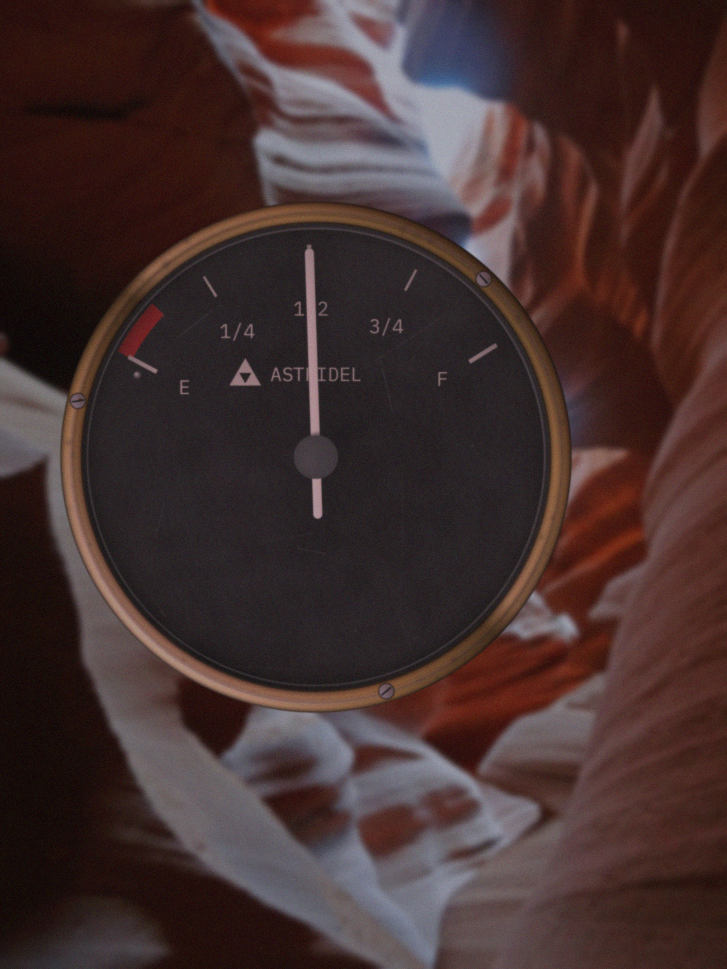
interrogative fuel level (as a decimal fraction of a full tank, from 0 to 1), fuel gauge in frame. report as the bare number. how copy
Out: 0.5
